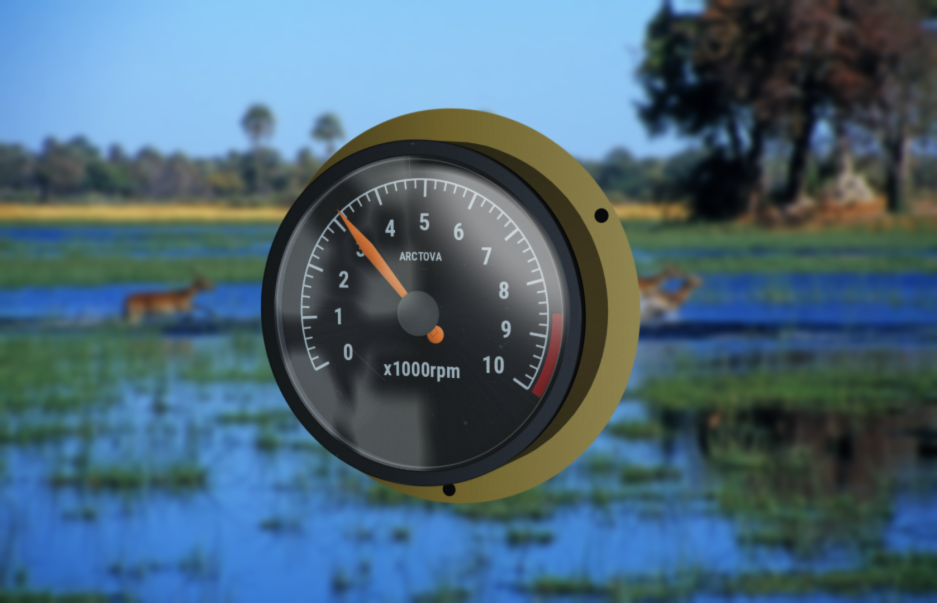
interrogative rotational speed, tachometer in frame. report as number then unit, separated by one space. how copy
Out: 3200 rpm
